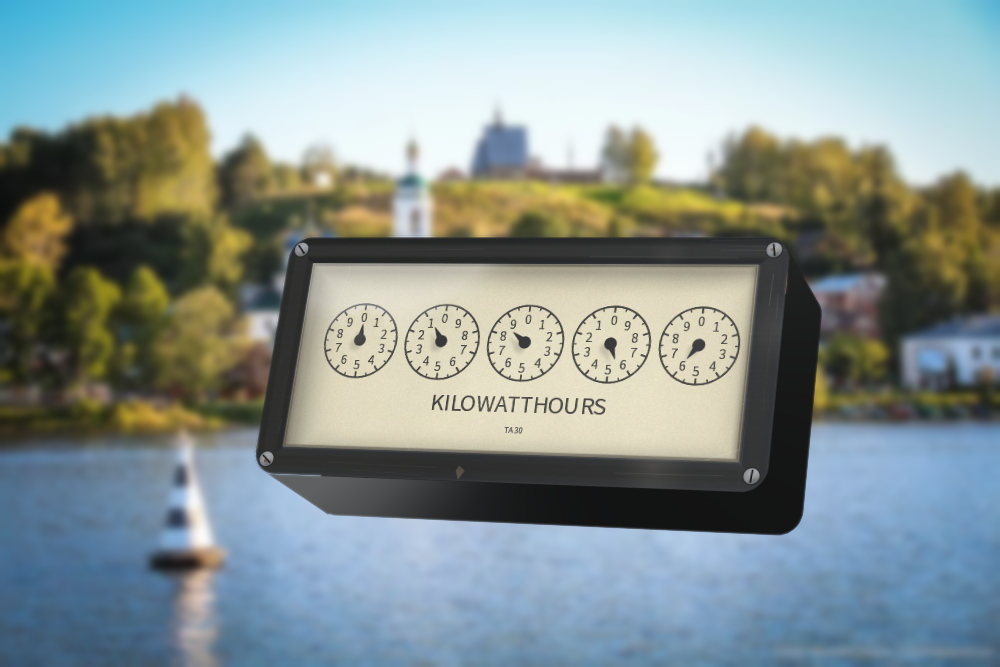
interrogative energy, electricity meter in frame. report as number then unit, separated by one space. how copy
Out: 856 kWh
